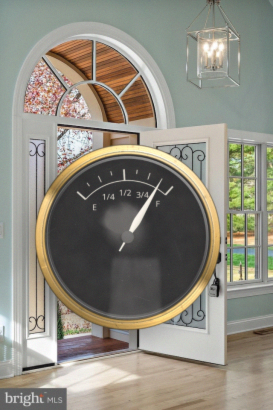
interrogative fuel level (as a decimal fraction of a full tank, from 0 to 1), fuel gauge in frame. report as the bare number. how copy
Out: 0.875
